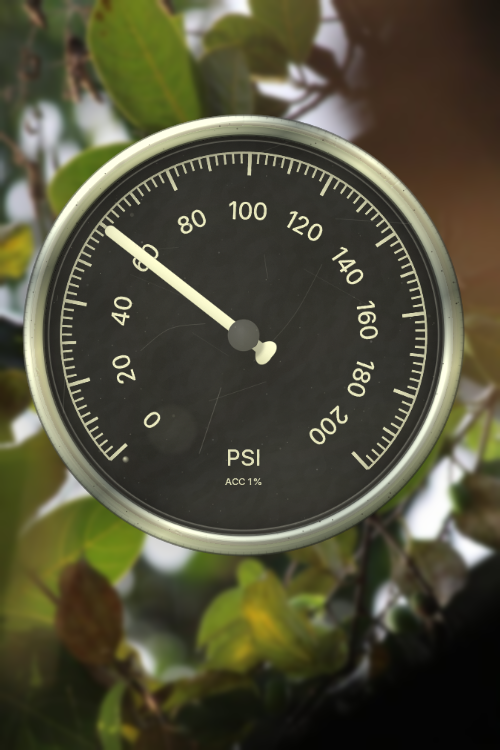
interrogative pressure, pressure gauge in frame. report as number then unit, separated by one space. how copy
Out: 60 psi
